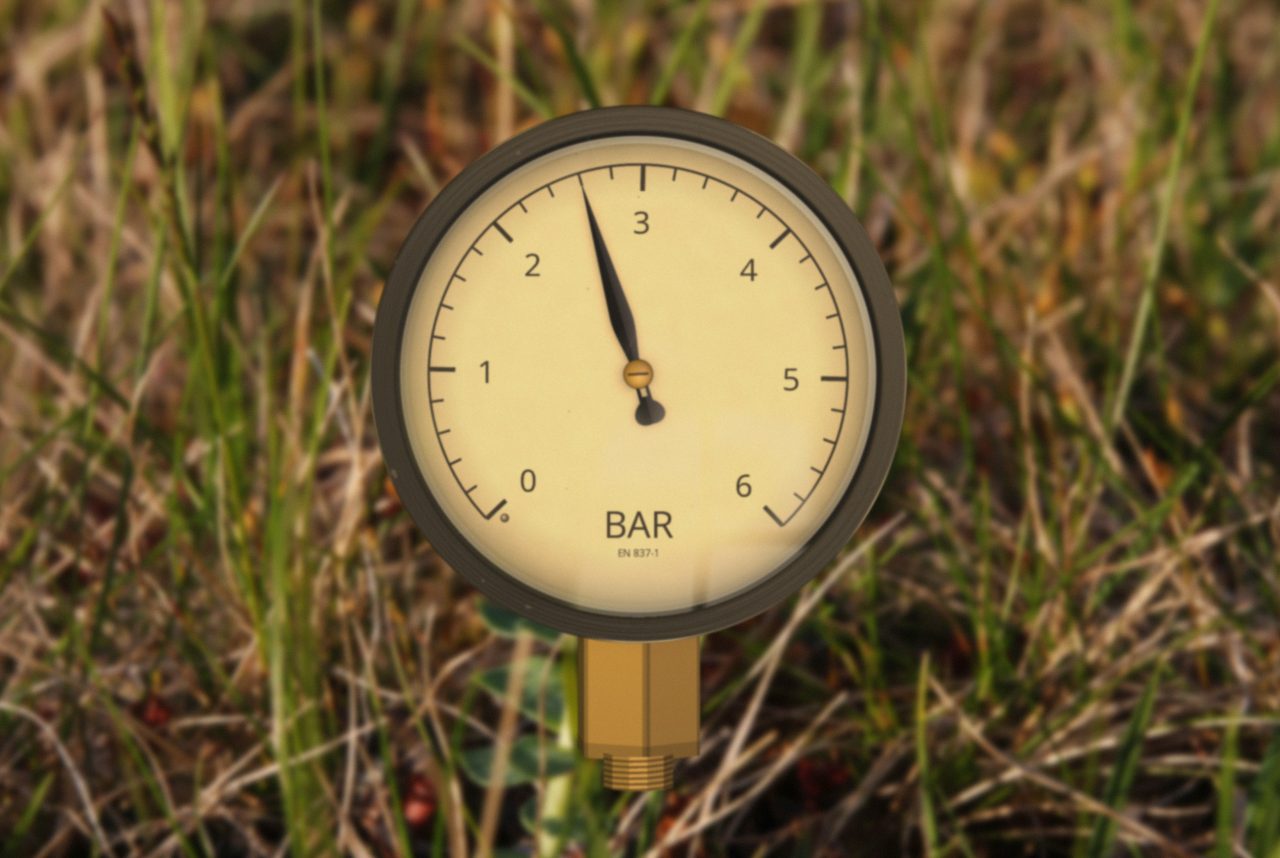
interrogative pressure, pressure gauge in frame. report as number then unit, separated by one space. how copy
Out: 2.6 bar
